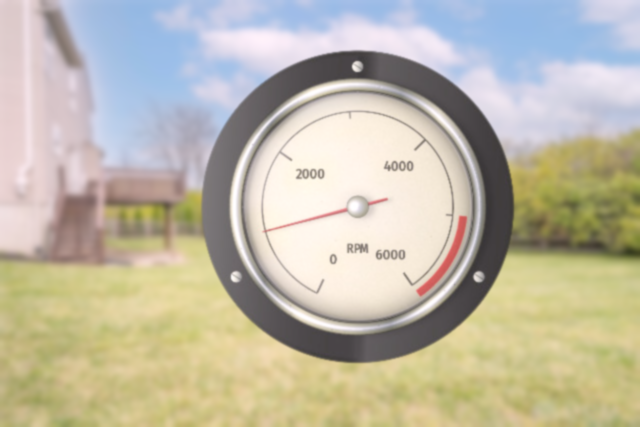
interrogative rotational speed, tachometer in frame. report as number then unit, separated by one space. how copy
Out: 1000 rpm
